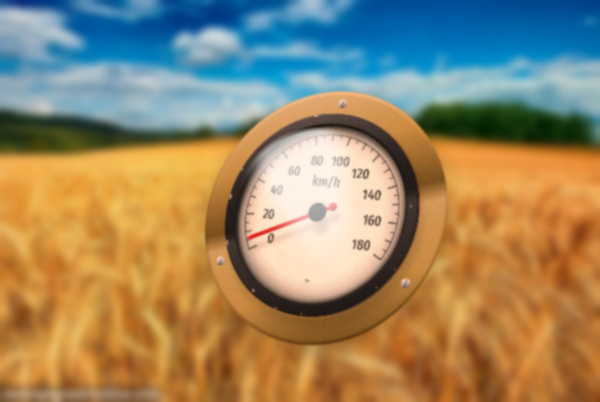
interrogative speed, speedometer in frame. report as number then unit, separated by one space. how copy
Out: 5 km/h
